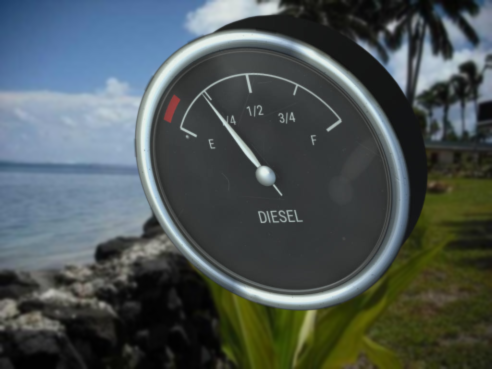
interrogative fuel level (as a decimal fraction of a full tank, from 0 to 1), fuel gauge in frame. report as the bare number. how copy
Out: 0.25
